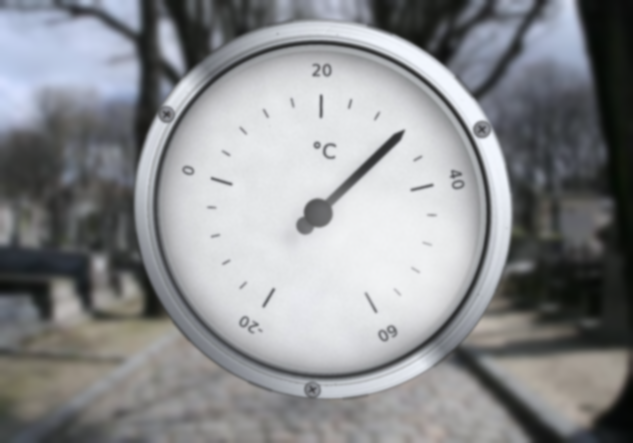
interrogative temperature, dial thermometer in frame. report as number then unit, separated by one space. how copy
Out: 32 °C
